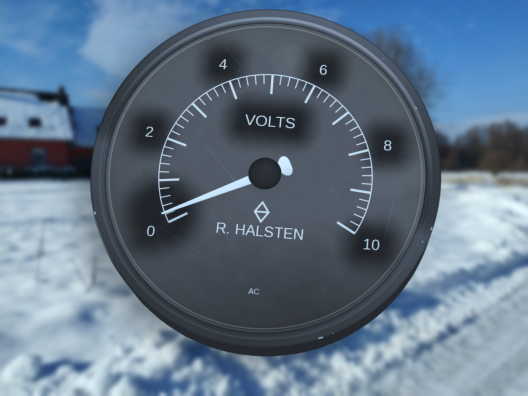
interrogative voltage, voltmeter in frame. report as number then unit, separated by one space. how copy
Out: 0.2 V
